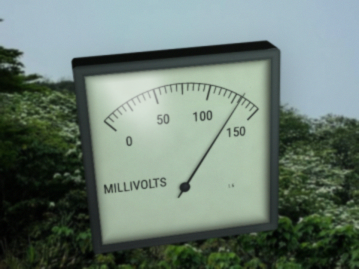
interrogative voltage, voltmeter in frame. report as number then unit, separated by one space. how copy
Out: 130 mV
